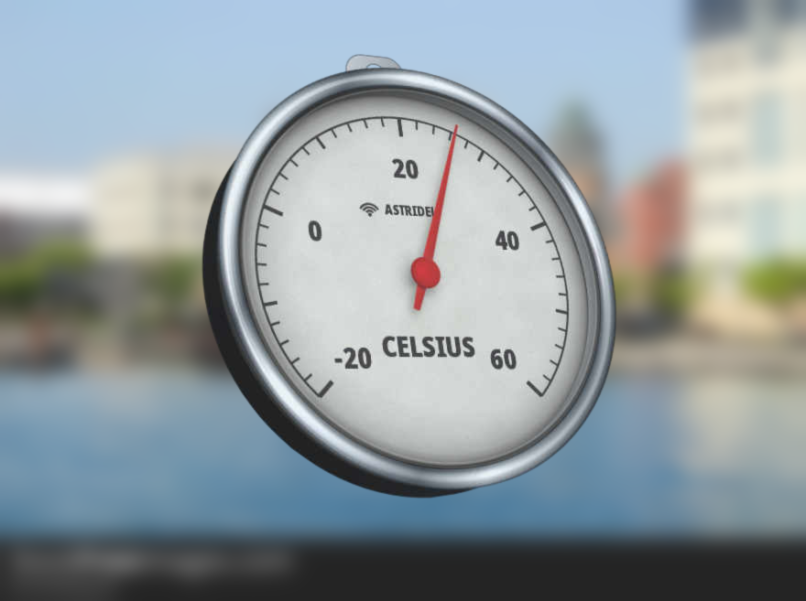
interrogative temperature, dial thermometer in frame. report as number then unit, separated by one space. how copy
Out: 26 °C
